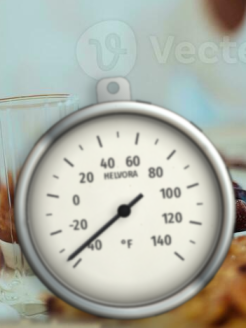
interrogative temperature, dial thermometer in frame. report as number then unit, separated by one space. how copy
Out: -35 °F
